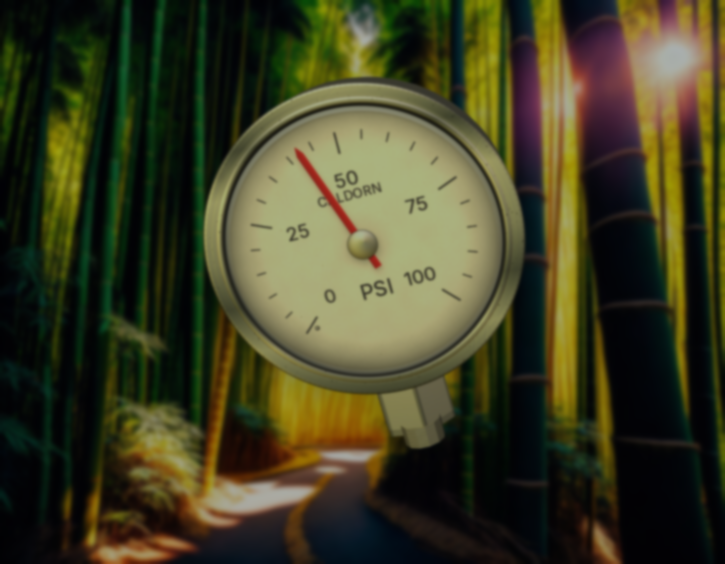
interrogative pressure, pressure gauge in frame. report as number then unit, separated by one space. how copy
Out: 42.5 psi
